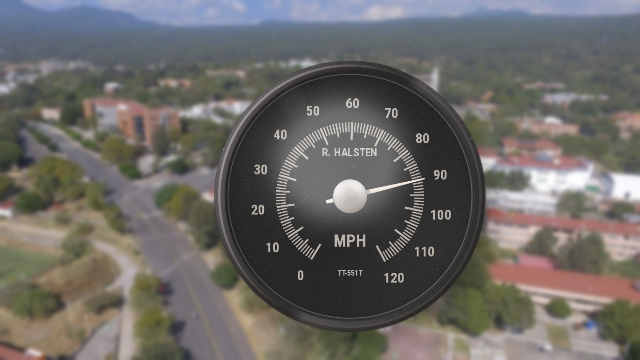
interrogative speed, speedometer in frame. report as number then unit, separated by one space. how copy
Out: 90 mph
